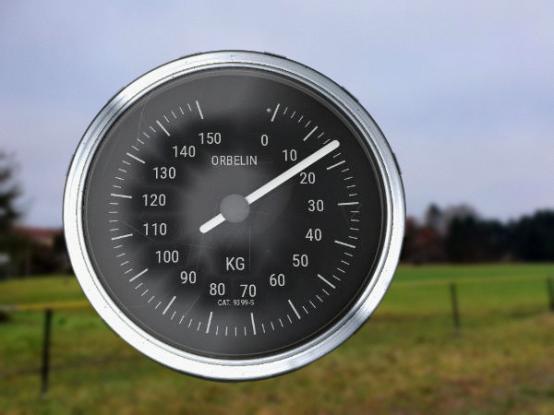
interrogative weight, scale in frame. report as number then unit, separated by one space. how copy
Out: 16 kg
